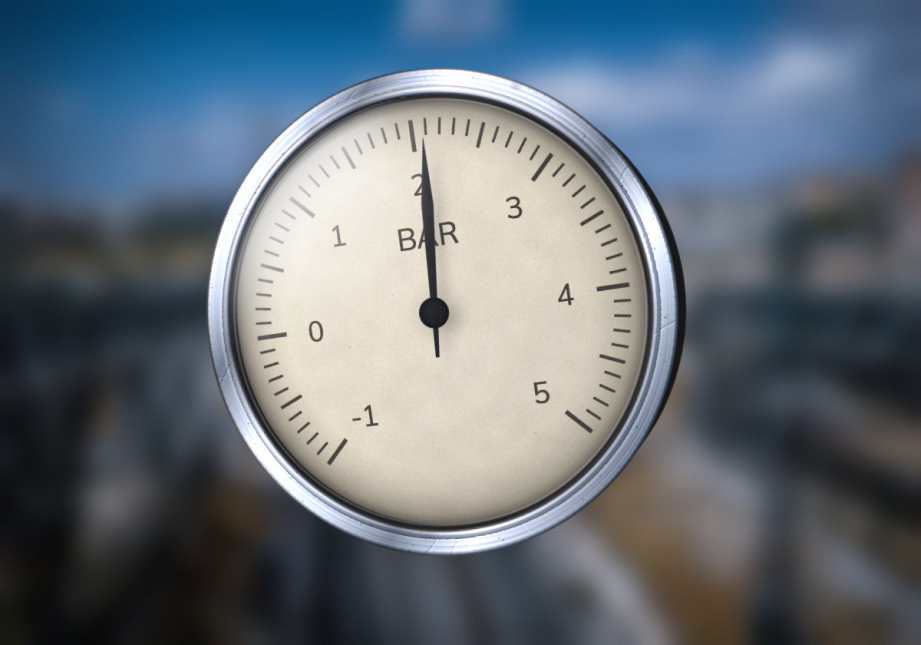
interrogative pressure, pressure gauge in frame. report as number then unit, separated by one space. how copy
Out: 2.1 bar
